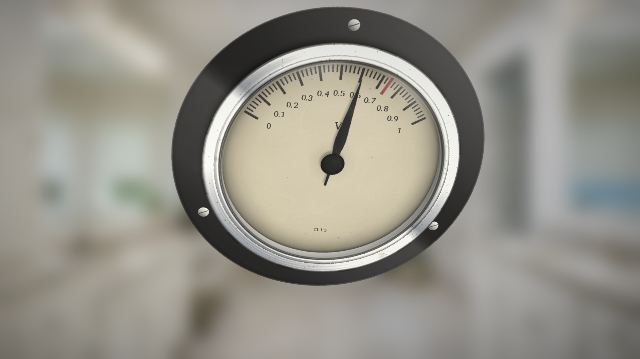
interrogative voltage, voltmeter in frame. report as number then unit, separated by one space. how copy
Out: 0.6 V
